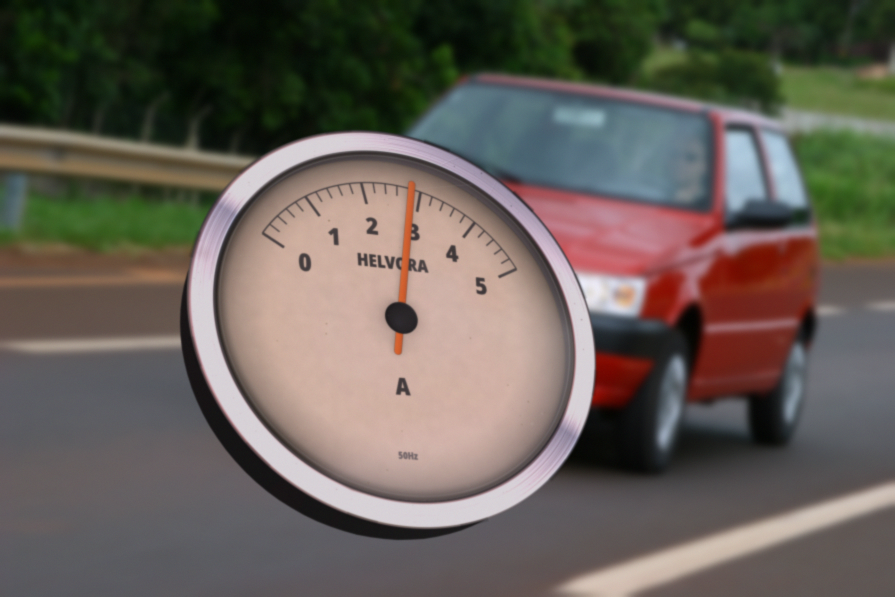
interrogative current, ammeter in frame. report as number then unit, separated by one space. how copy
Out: 2.8 A
